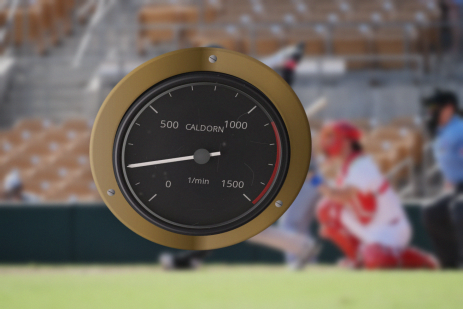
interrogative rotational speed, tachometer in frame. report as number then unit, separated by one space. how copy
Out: 200 rpm
